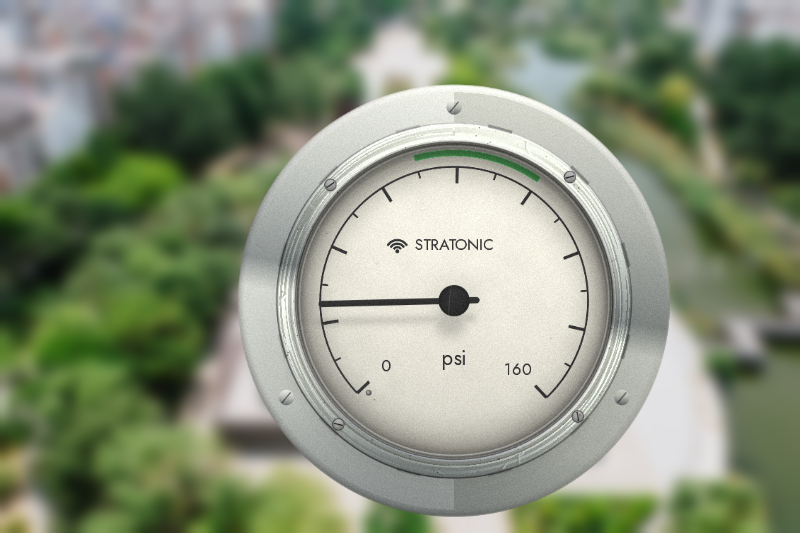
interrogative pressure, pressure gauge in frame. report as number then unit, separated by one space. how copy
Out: 25 psi
